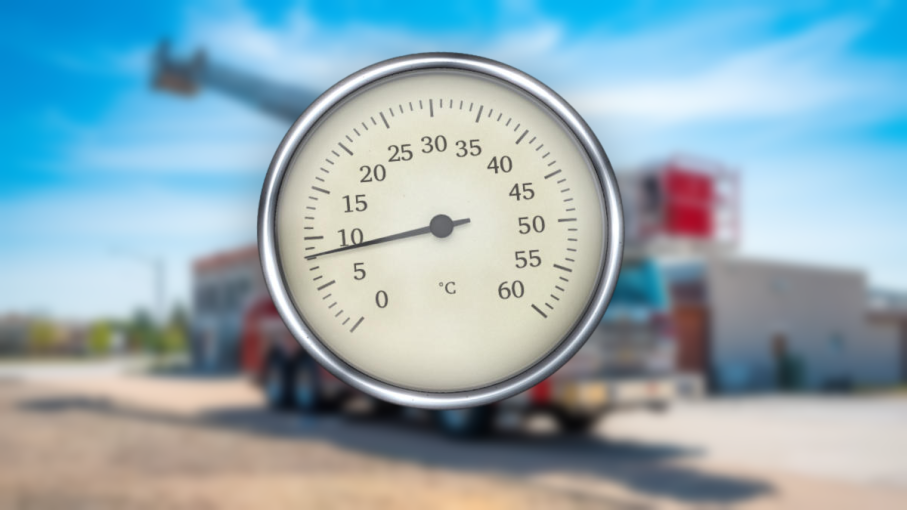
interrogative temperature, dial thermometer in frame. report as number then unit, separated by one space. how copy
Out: 8 °C
